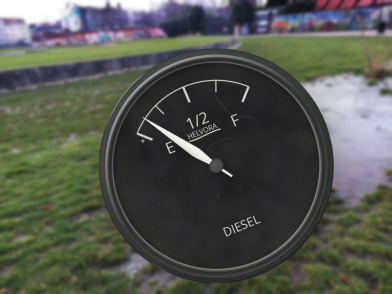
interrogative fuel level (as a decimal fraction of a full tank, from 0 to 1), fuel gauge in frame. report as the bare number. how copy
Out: 0.125
